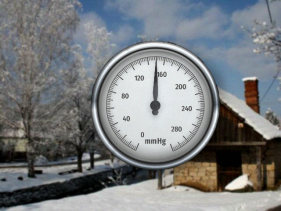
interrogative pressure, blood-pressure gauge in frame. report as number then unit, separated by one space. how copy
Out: 150 mmHg
